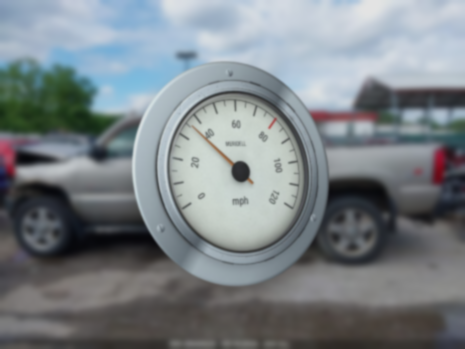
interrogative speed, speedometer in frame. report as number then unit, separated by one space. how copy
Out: 35 mph
